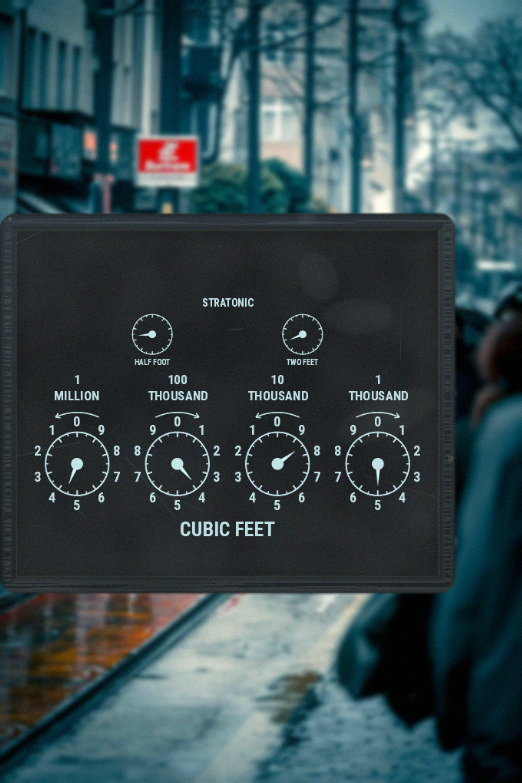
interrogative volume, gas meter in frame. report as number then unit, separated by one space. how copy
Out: 438500 ft³
